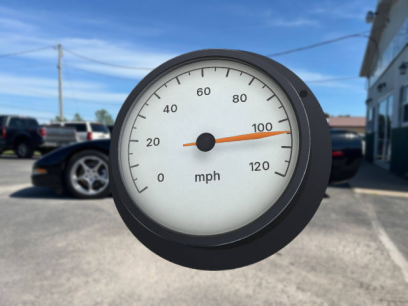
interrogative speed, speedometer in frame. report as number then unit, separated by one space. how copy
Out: 105 mph
